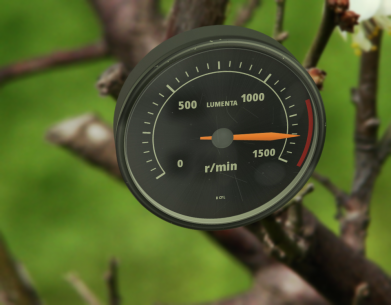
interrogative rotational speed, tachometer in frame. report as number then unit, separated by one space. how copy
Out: 1350 rpm
